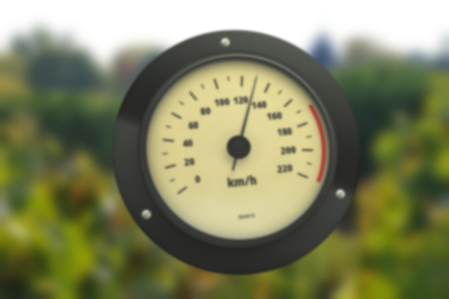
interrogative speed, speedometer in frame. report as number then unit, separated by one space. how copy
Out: 130 km/h
